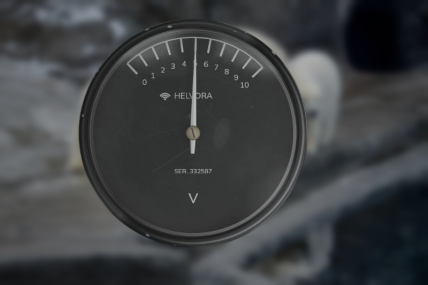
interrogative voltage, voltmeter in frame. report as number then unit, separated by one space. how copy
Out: 5 V
